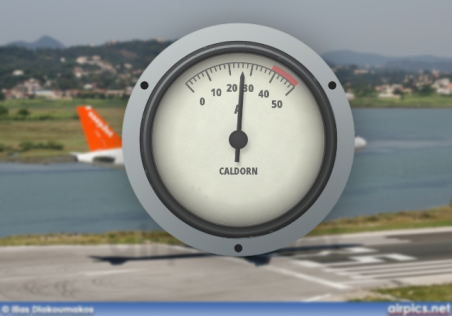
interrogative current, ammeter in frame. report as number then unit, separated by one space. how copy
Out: 26 A
